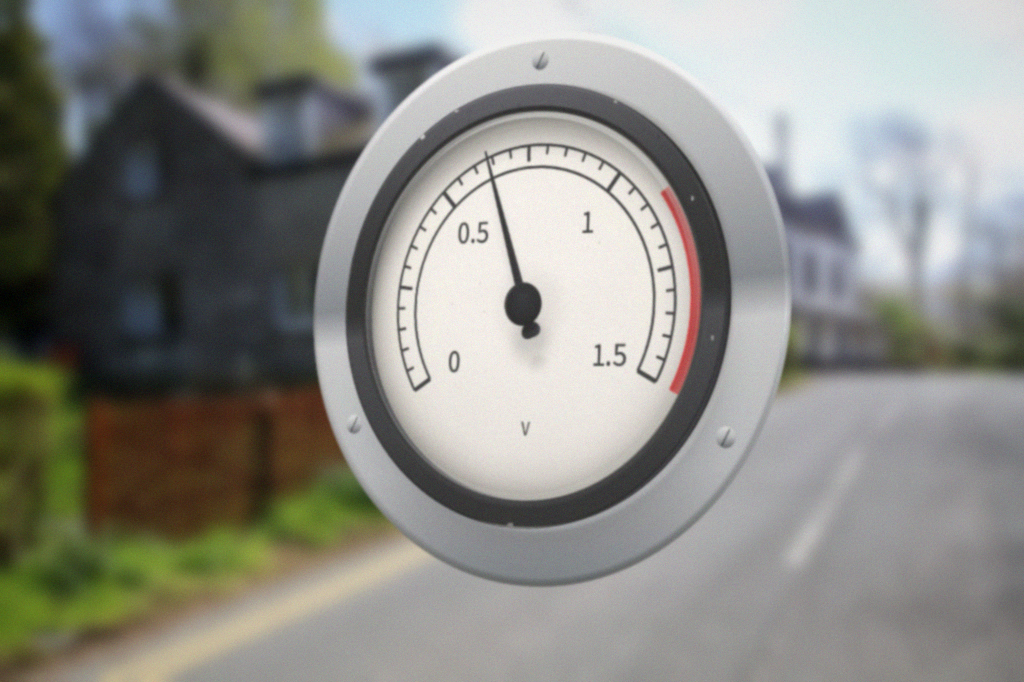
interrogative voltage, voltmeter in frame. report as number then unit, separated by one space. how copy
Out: 0.65 V
